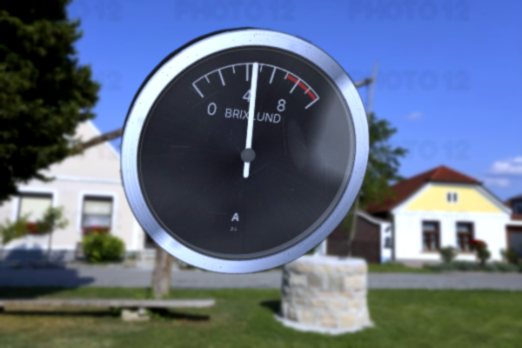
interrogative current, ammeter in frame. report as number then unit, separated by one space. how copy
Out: 4.5 A
